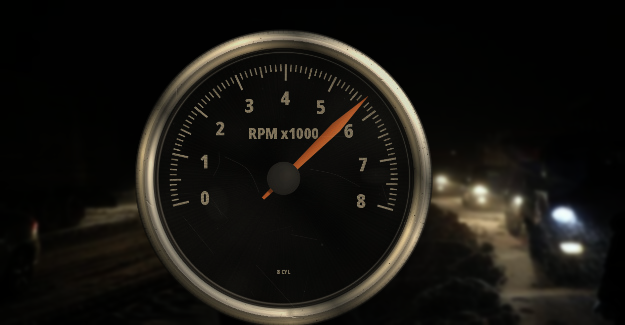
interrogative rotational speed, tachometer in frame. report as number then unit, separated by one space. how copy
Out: 5700 rpm
